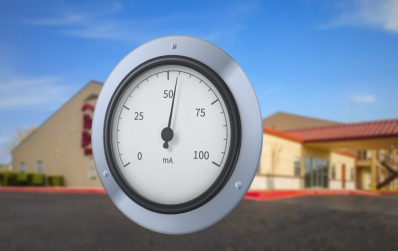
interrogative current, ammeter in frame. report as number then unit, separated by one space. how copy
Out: 55 mA
